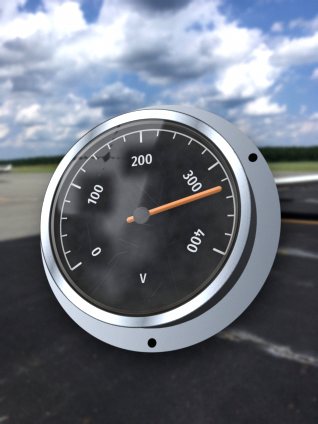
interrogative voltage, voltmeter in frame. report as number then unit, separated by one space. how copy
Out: 330 V
